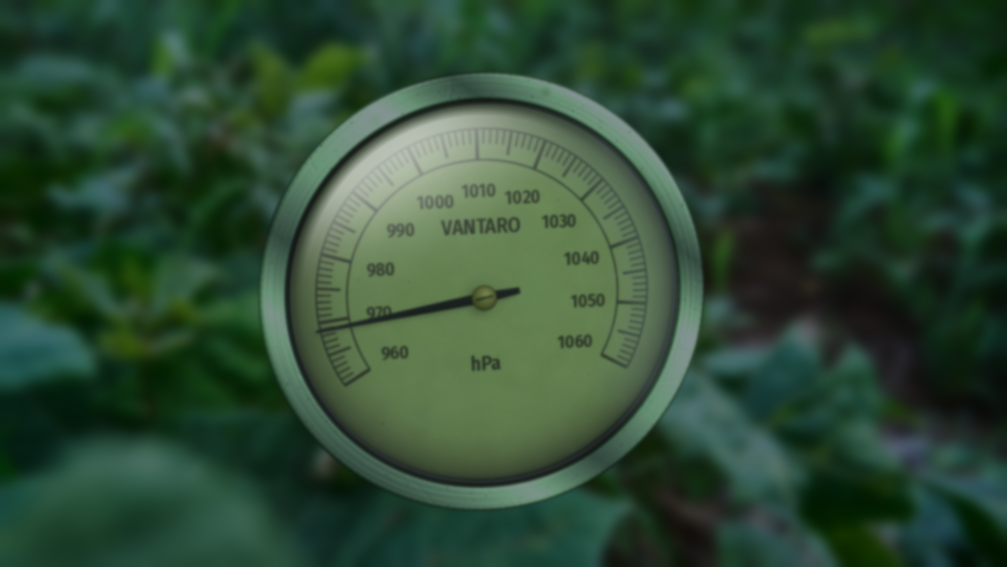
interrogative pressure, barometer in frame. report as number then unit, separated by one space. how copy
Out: 969 hPa
